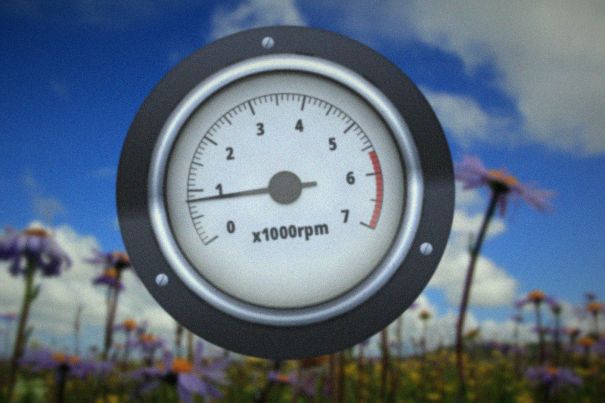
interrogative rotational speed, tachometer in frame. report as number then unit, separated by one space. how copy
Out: 800 rpm
